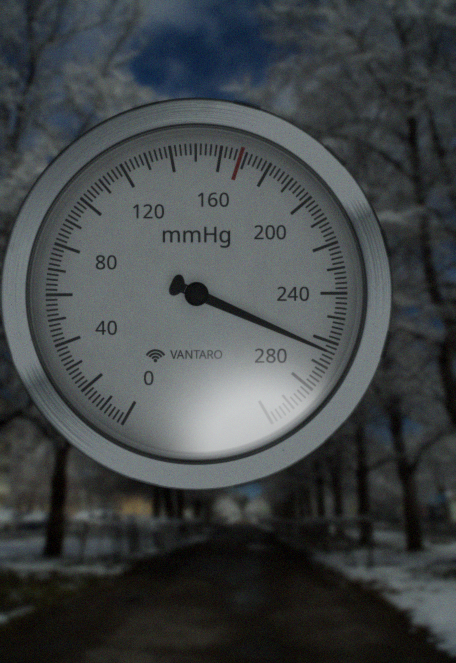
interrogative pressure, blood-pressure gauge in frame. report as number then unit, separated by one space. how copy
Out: 264 mmHg
